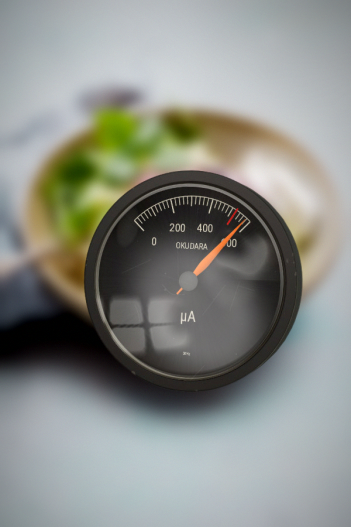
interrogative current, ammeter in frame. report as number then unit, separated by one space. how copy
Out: 580 µA
